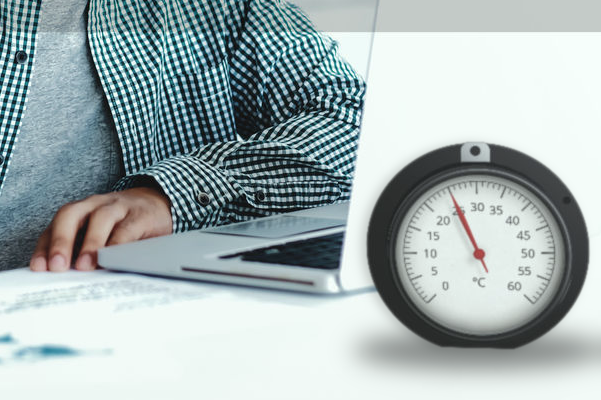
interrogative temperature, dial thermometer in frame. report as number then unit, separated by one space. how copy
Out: 25 °C
